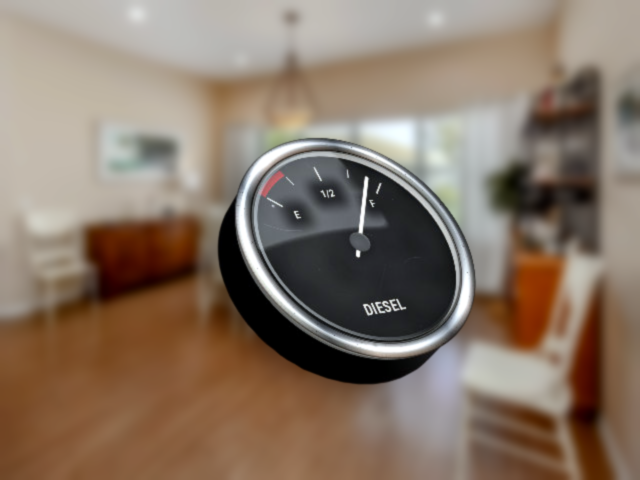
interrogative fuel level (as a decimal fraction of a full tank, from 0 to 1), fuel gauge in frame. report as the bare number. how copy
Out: 0.875
